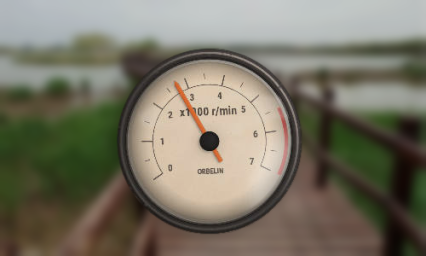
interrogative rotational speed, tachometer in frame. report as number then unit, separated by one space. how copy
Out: 2750 rpm
